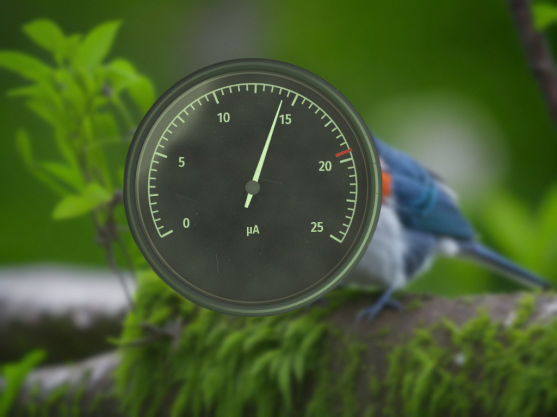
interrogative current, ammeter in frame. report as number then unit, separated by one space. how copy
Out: 14.25 µA
